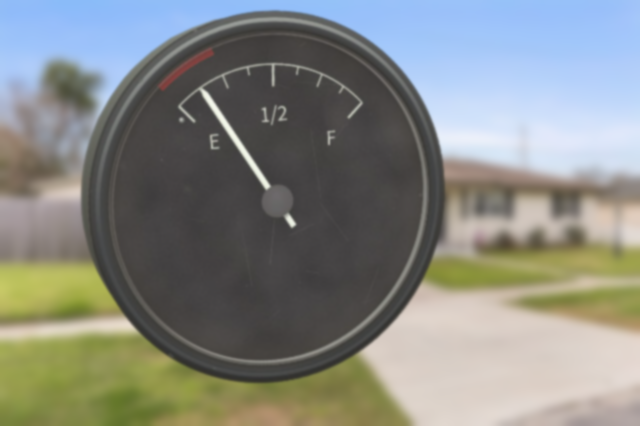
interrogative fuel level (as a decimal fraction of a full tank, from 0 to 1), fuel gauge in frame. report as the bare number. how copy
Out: 0.125
